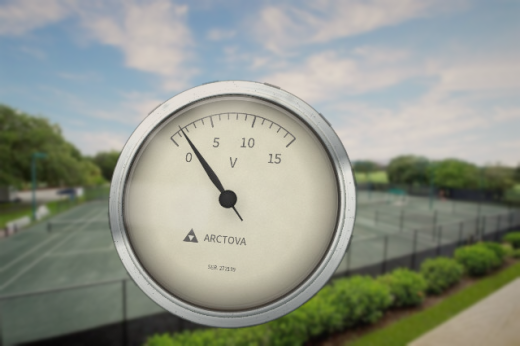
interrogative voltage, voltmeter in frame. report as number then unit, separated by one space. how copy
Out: 1.5 V
